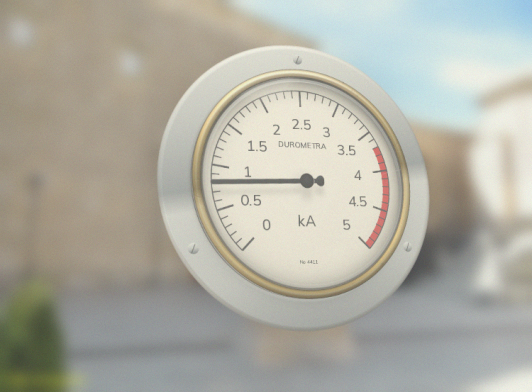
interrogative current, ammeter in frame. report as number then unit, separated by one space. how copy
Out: 0.8 kA
